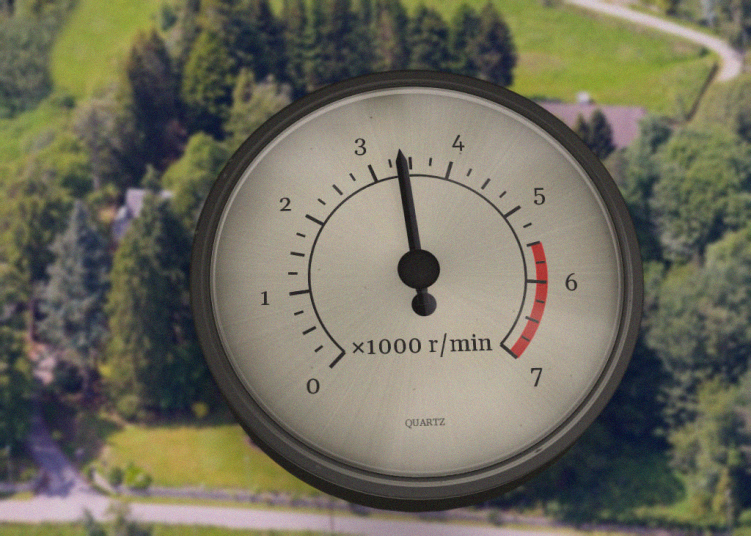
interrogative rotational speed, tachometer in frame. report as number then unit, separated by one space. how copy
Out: 3375 rpm
